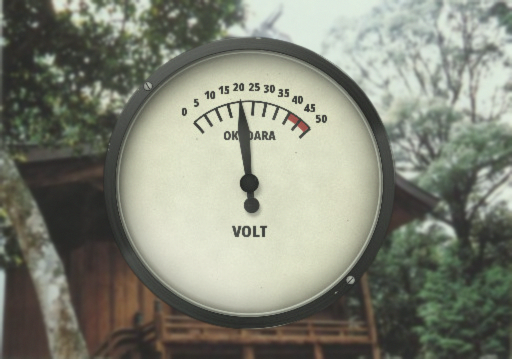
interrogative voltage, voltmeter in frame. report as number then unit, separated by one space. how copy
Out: 20 V
